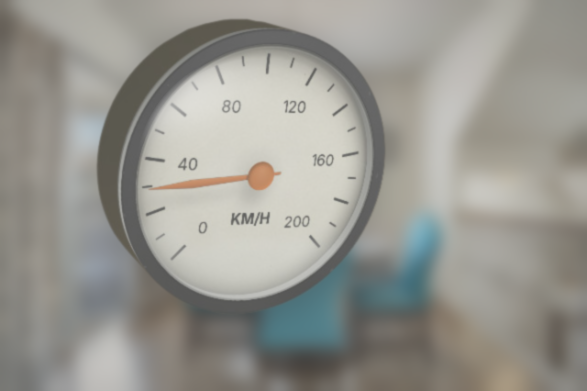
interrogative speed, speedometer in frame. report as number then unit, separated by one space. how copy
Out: 30 km/h
